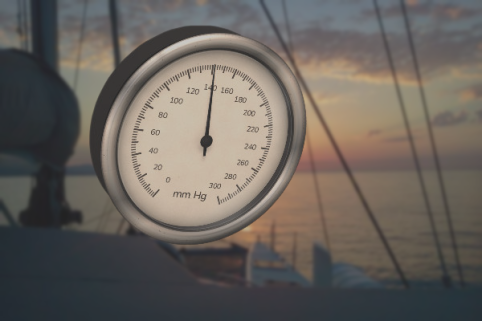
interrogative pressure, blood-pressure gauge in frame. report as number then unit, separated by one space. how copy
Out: 140 mmHg
